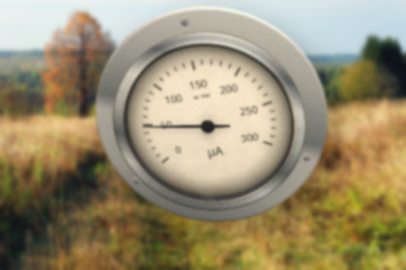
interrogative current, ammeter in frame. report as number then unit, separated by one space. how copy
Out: 50 µA
